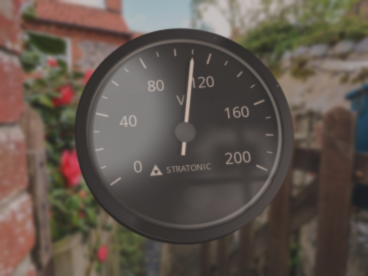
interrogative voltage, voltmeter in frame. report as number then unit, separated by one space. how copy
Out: 110 V
